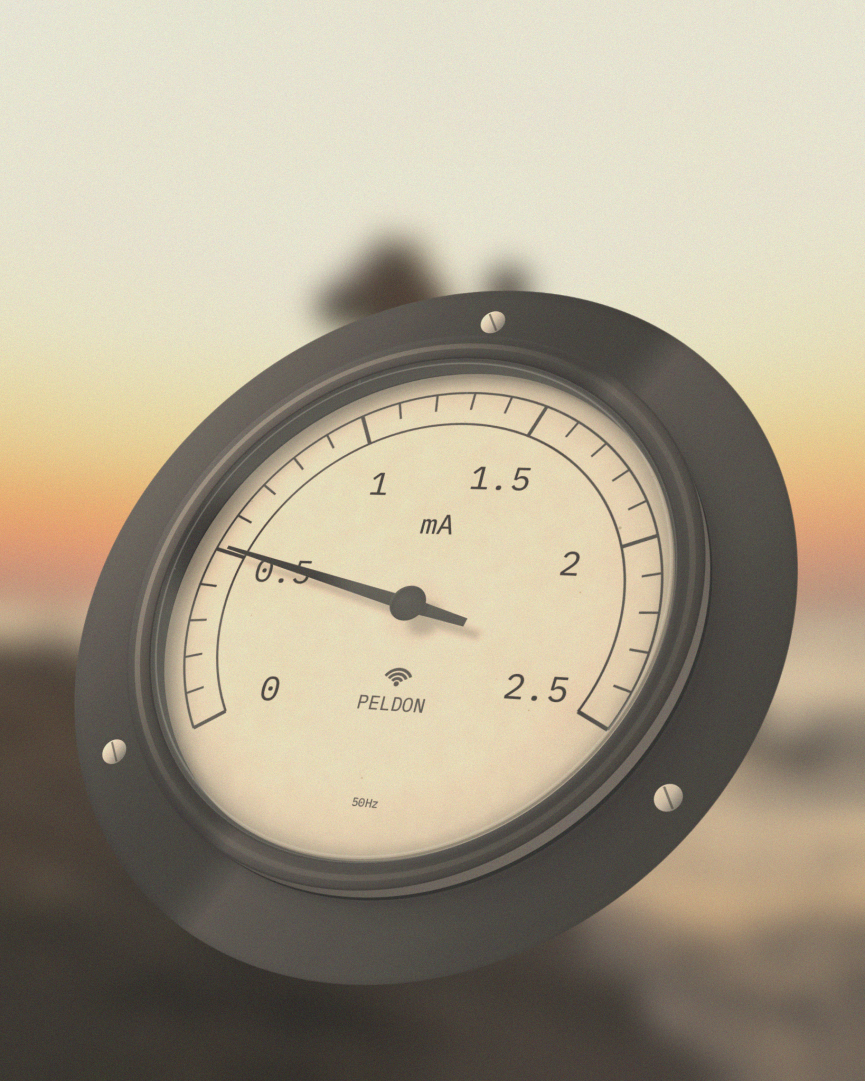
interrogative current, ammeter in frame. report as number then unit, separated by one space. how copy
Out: 0.5 mA
